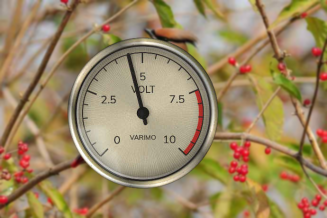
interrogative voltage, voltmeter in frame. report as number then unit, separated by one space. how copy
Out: 4.5 V
